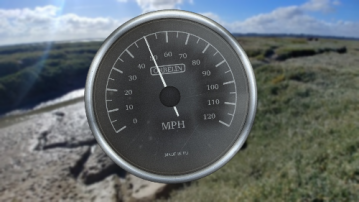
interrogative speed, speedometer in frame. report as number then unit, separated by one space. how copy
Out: 50 mph
